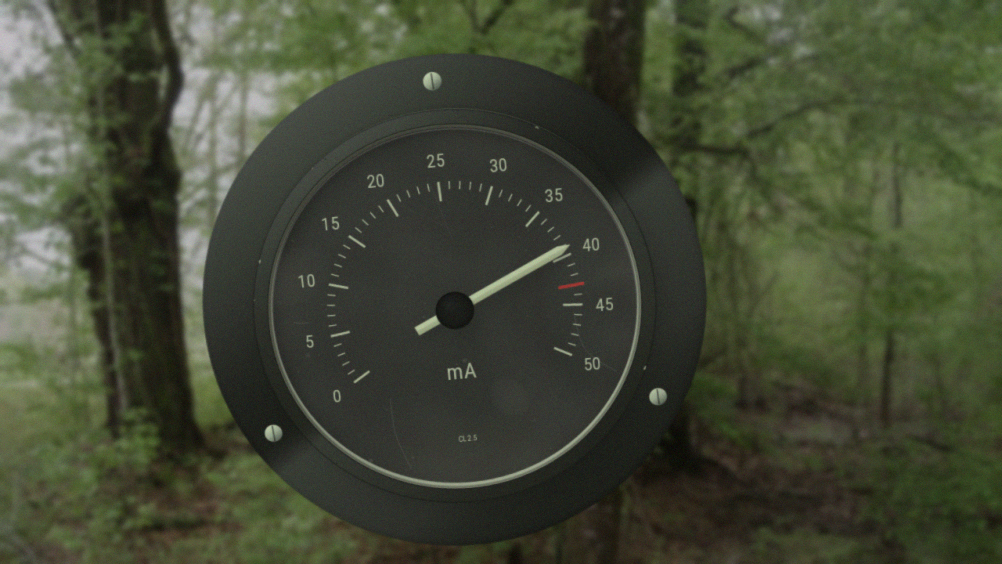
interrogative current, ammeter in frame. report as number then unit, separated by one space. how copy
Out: 39 mA
